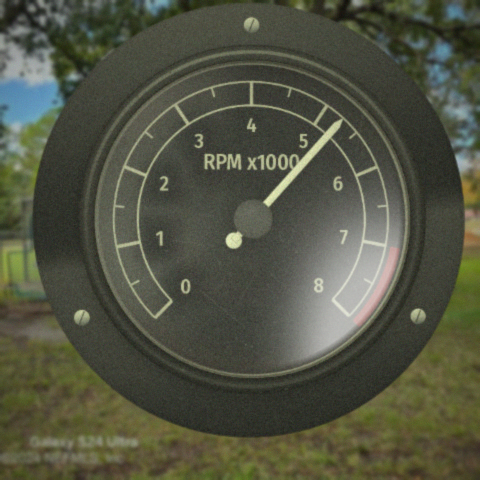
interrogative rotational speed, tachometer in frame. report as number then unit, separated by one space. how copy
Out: 5250 rpm
